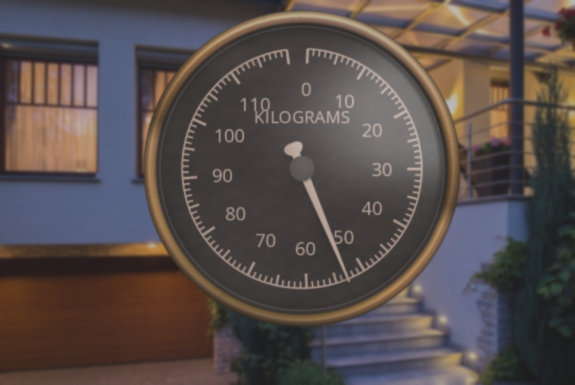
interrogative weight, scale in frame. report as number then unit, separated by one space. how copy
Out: 53 kg
